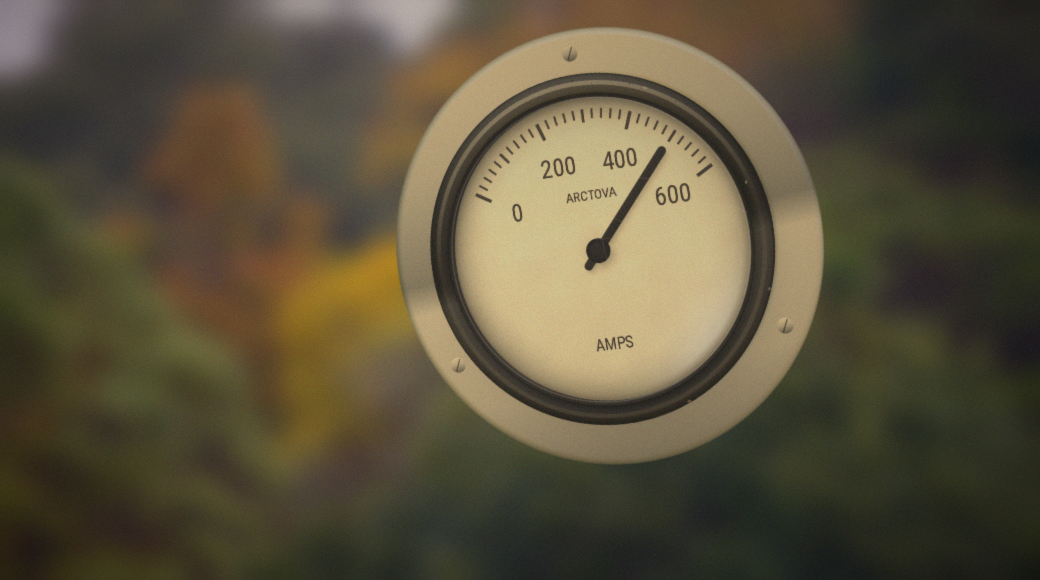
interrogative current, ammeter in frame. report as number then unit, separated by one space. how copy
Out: 500 A
